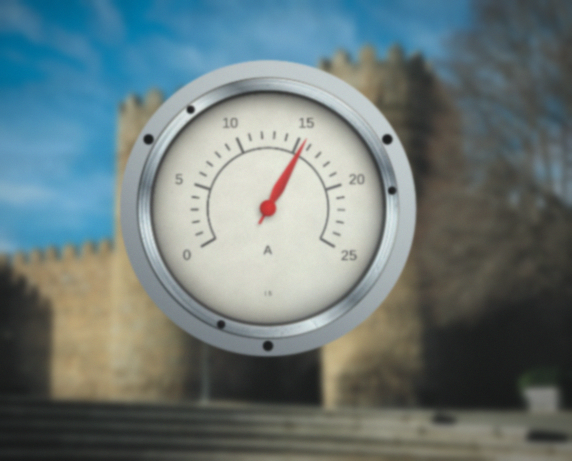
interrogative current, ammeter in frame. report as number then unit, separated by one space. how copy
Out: 15.5 A
